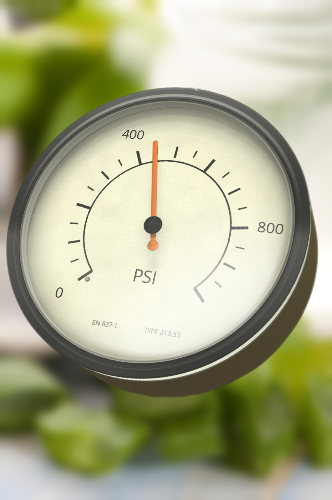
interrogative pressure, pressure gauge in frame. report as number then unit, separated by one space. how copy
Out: 450 psi
